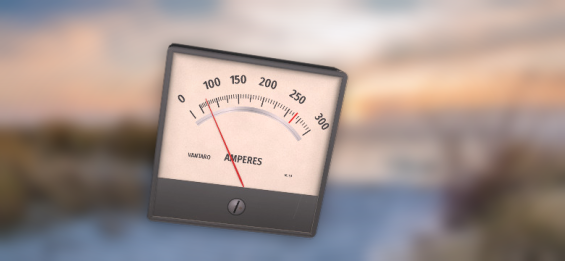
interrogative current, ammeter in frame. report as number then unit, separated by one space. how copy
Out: 75 A
